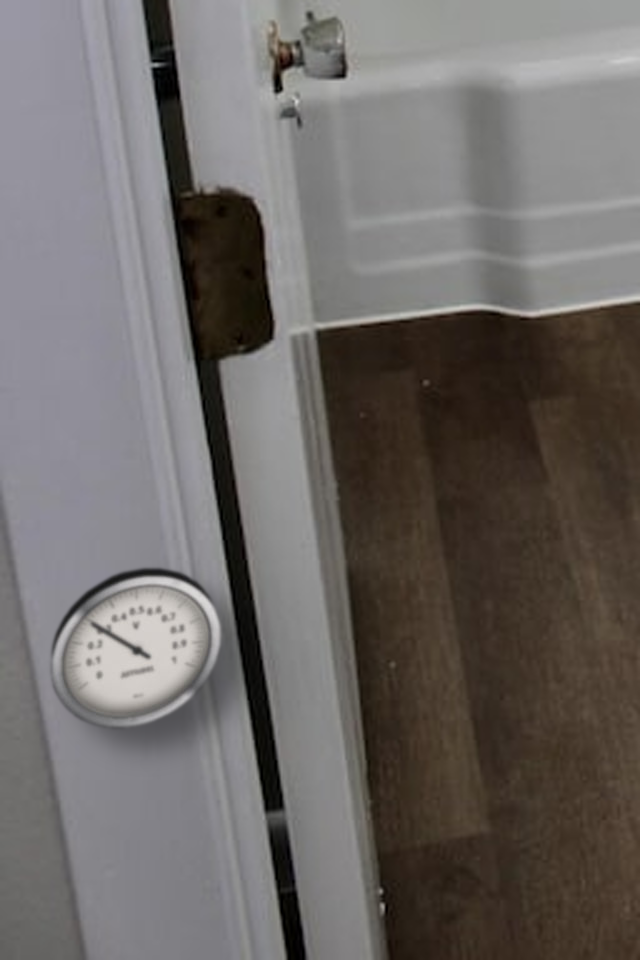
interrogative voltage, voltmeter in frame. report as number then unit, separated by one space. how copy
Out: 0.3 V
